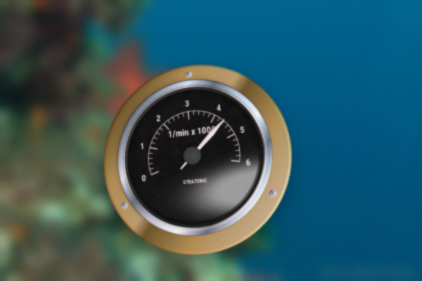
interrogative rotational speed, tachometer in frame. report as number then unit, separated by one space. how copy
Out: 4400 rpm
